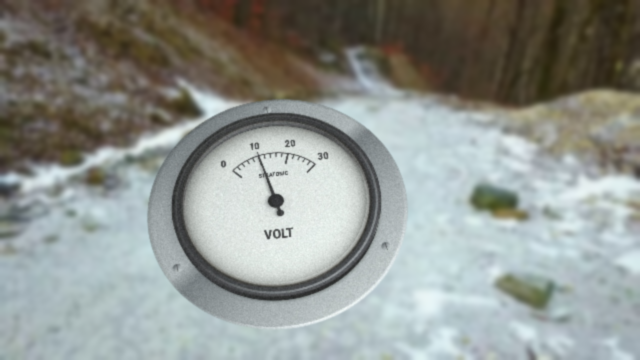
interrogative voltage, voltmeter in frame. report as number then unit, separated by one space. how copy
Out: 10 V
